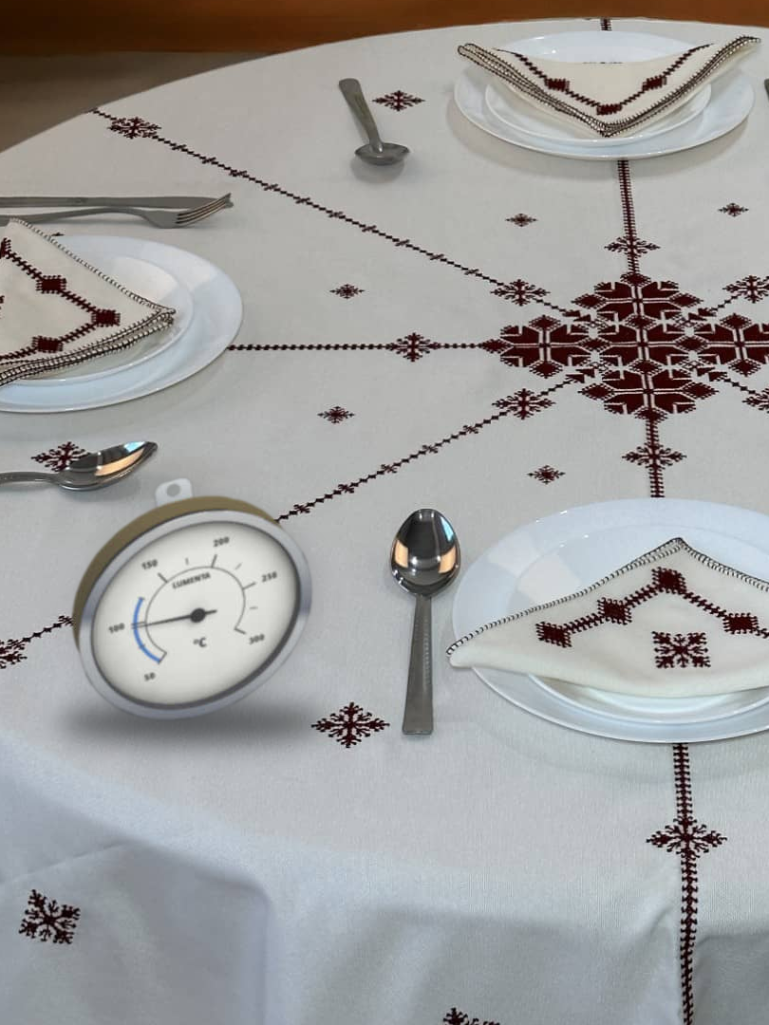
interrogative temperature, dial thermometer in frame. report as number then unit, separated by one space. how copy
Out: 100 °C
